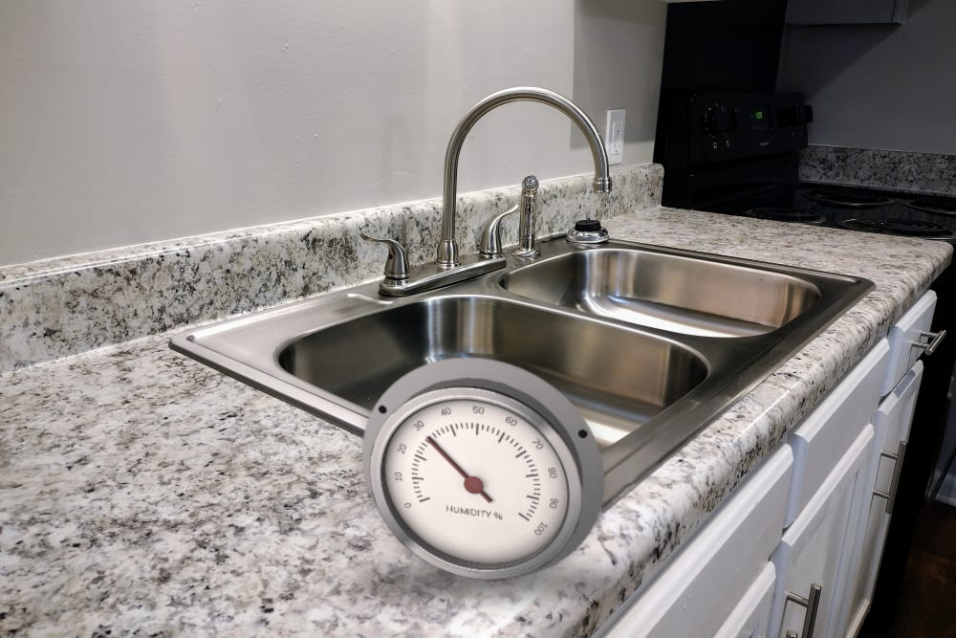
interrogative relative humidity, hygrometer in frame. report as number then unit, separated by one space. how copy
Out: 30 %
